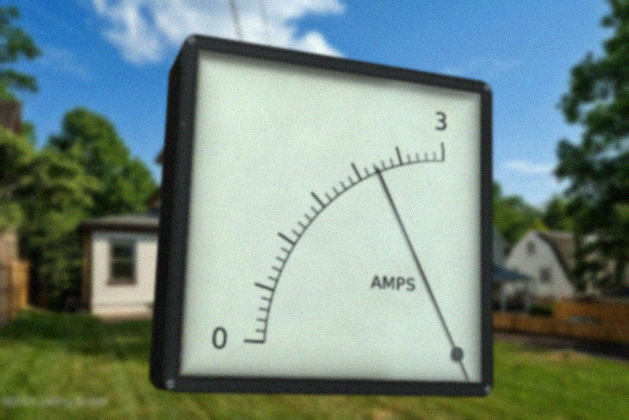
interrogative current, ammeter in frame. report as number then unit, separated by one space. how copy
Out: 2.2 A
